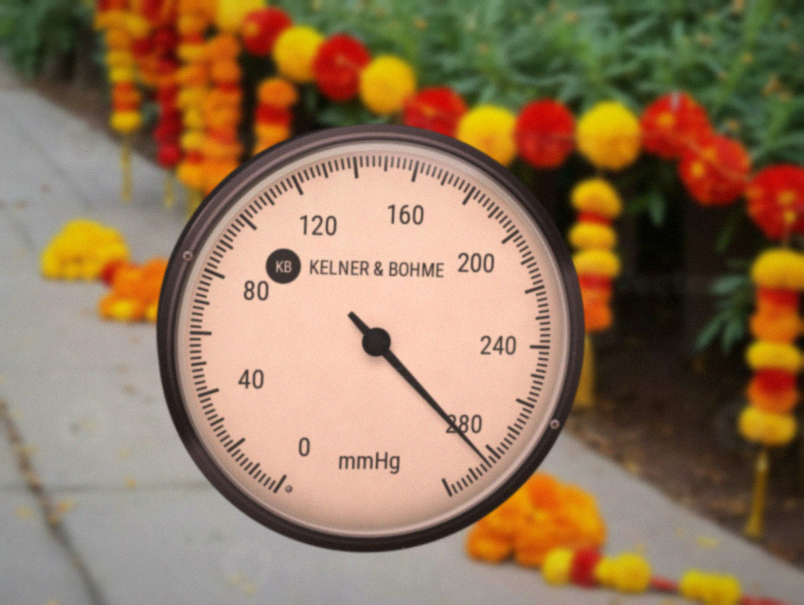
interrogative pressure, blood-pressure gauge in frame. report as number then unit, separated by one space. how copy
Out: 284 mmHg
